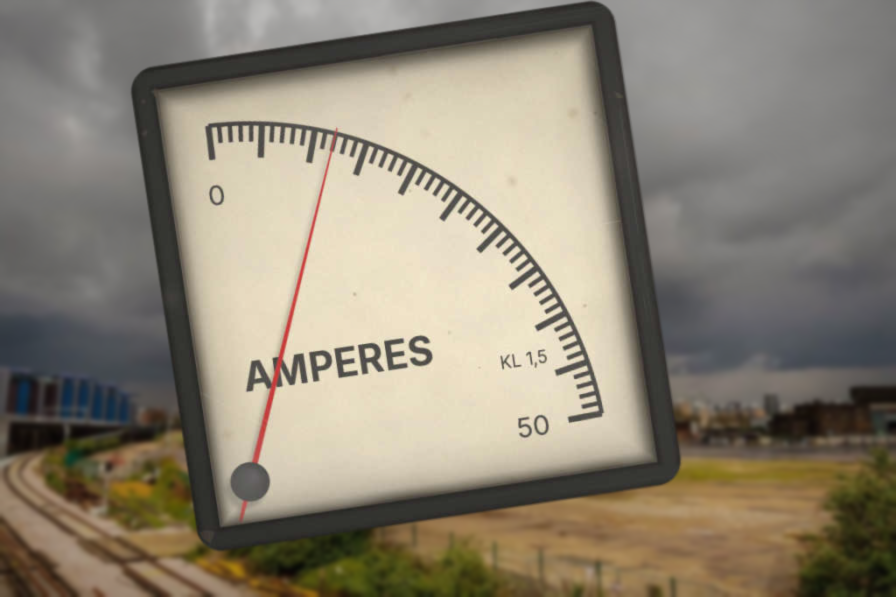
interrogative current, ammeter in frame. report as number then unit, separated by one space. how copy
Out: 12 A
